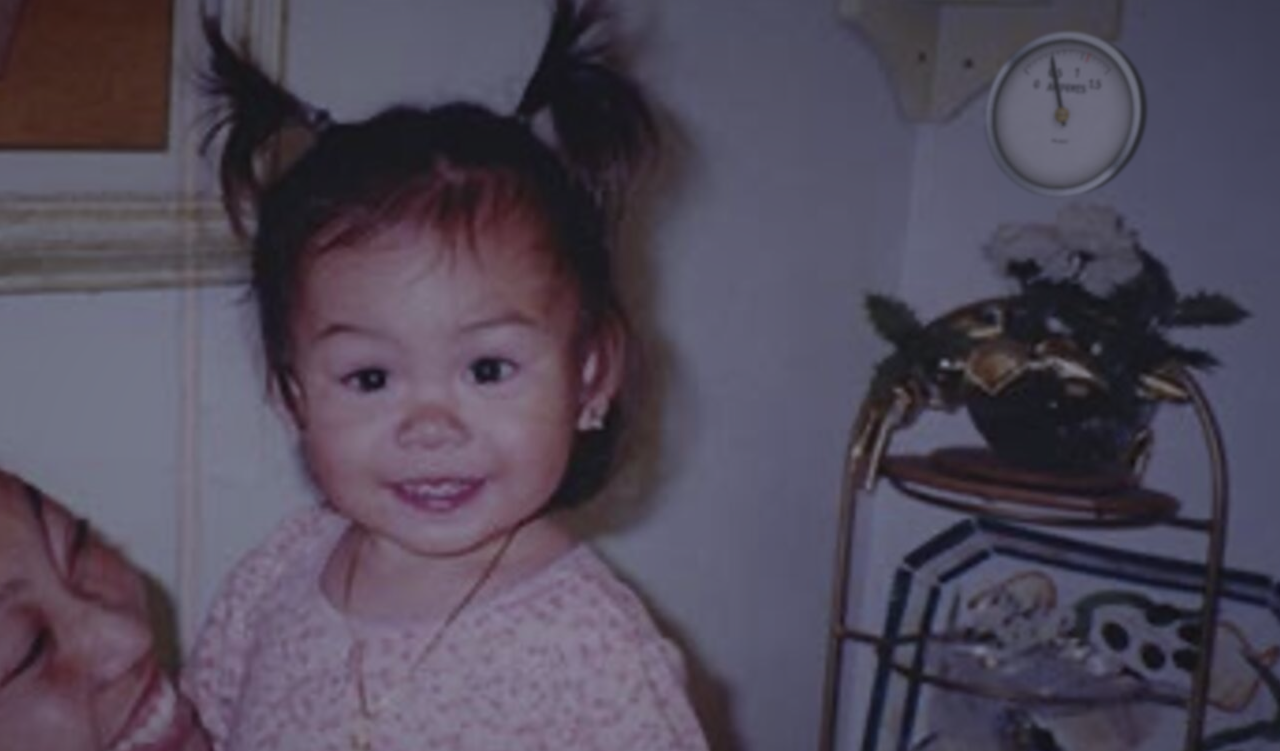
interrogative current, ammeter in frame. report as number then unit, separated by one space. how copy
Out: 0.5 A
